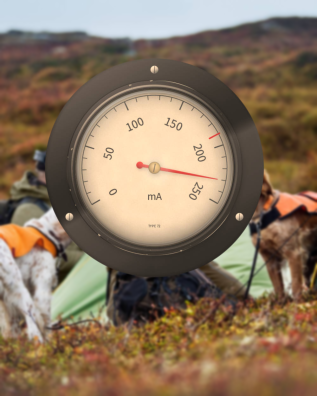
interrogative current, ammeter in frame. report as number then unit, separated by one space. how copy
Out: 230 mA
